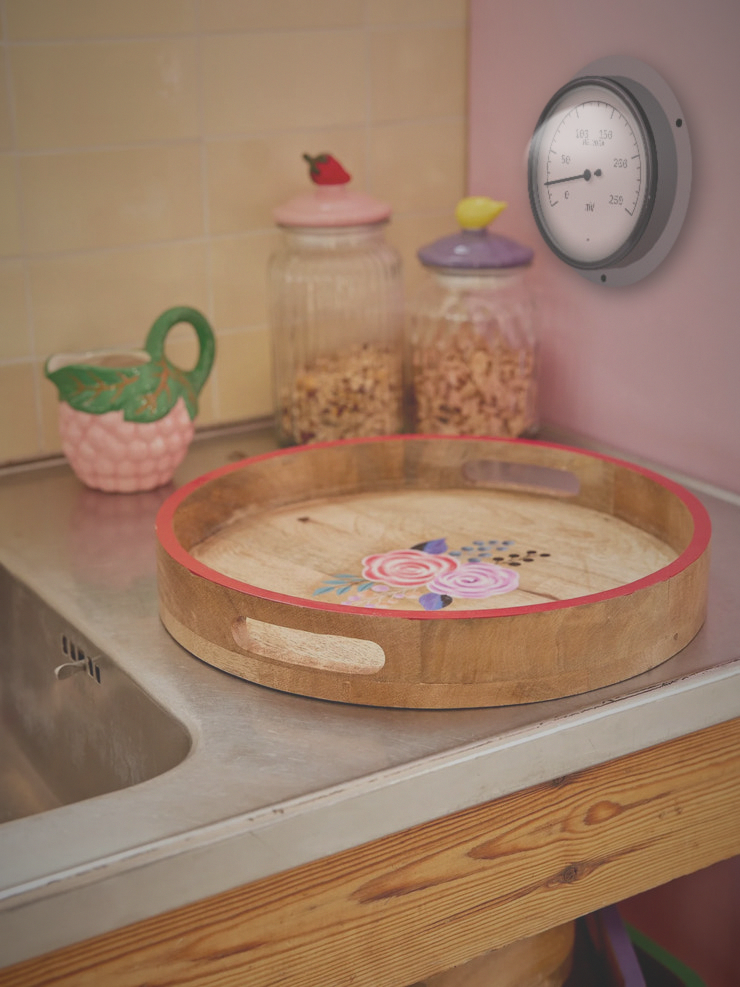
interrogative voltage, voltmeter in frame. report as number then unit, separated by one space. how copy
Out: 20 mV
